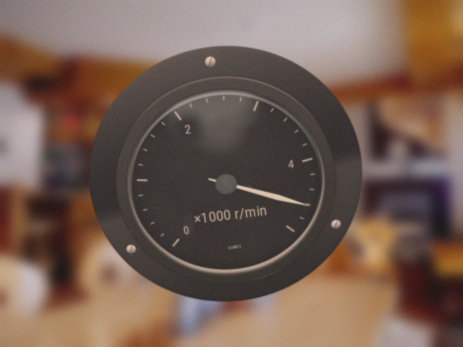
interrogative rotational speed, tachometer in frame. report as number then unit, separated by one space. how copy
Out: 4600 rpm
